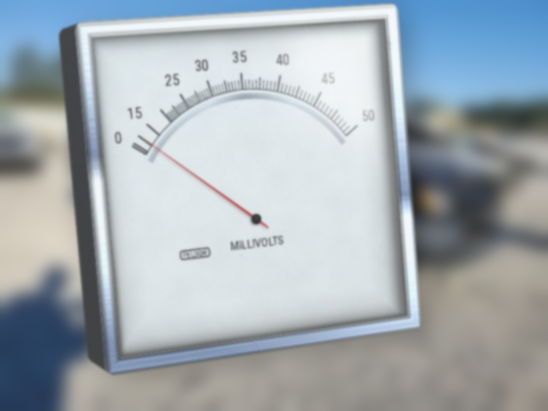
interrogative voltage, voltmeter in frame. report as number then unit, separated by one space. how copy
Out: 10 mV
